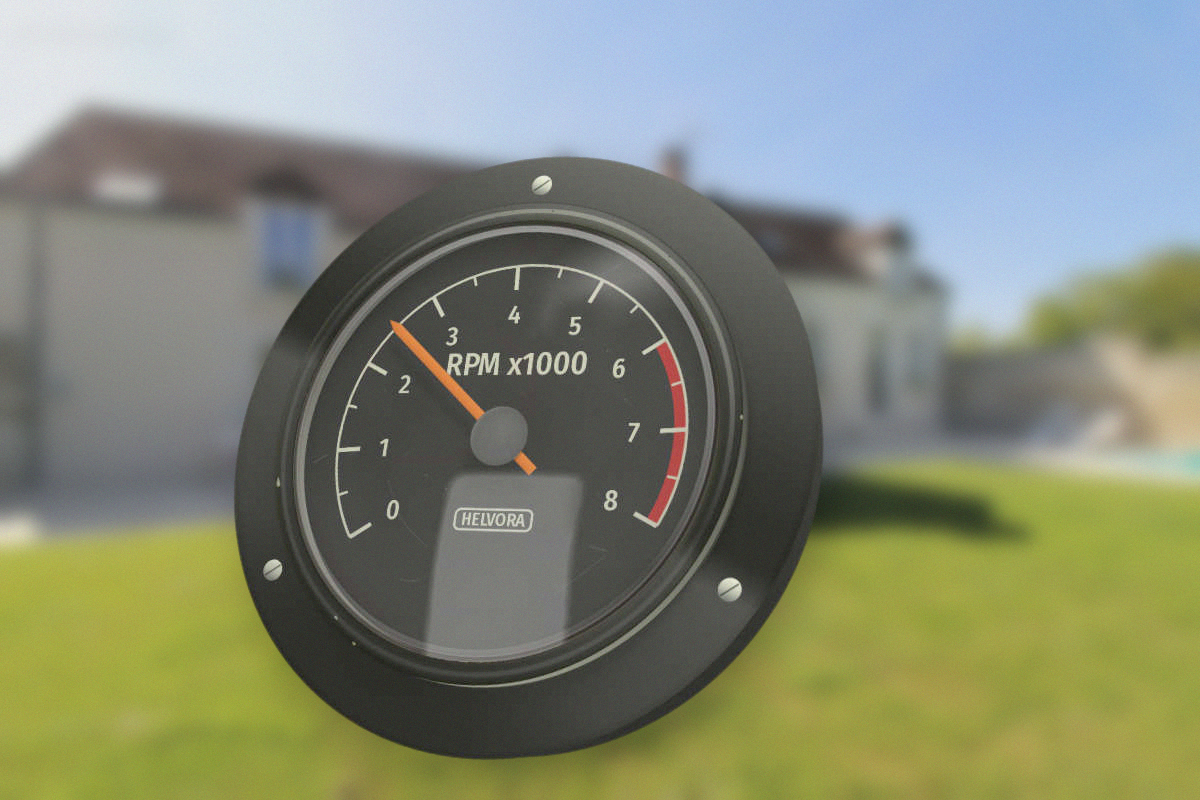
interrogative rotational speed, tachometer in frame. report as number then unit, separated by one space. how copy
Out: 2500 rpm
